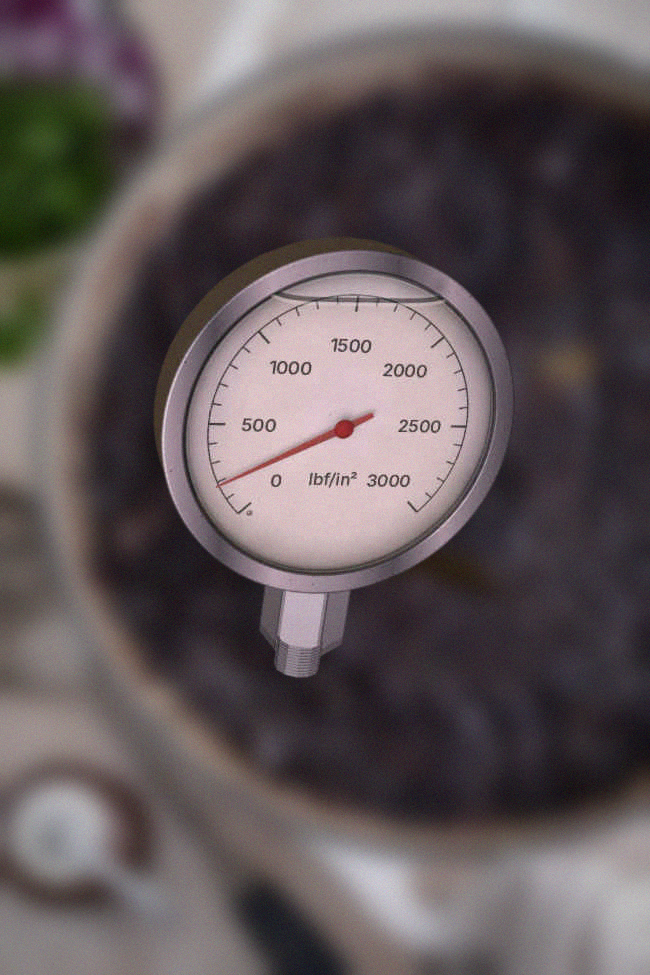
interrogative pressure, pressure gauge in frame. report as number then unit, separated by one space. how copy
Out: 200 psi
